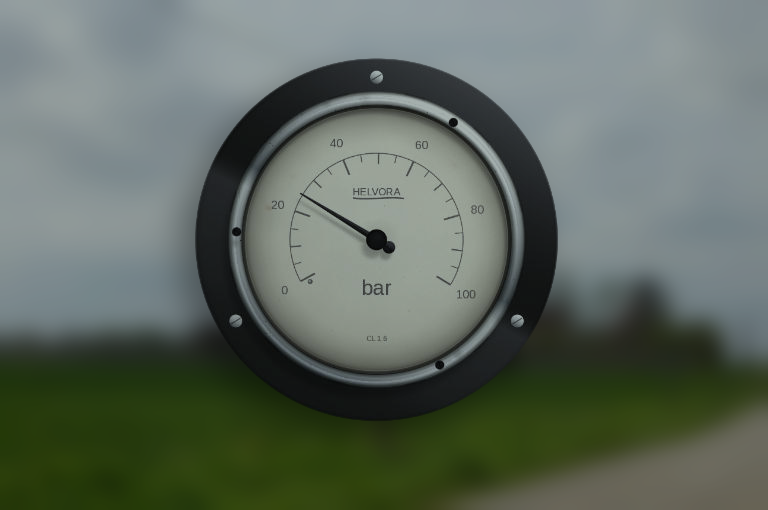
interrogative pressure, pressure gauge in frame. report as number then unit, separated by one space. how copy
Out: 25 bar
